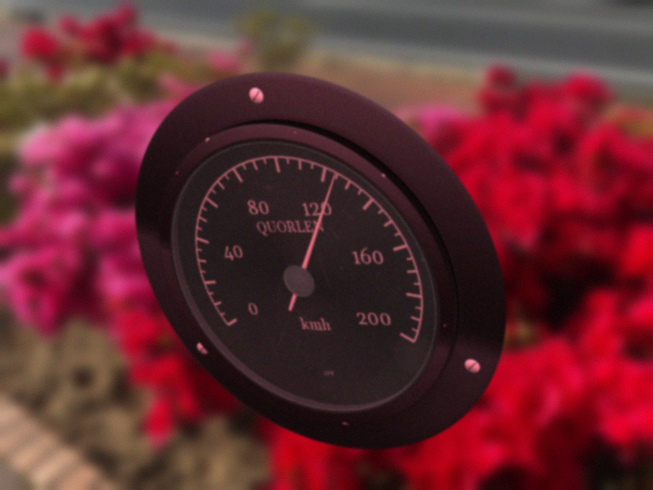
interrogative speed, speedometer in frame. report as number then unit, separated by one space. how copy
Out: 125 km/h
